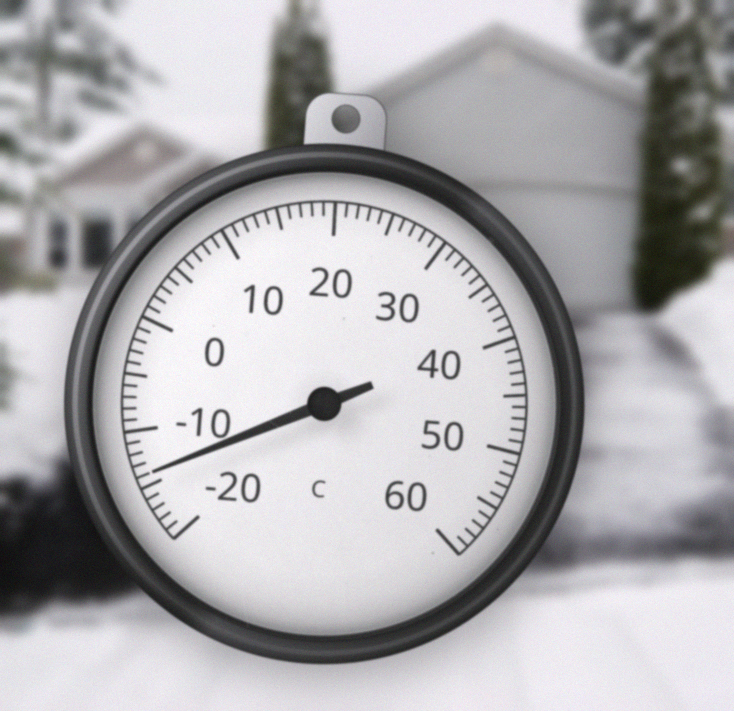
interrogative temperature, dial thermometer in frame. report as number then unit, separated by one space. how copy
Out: -14 °C
